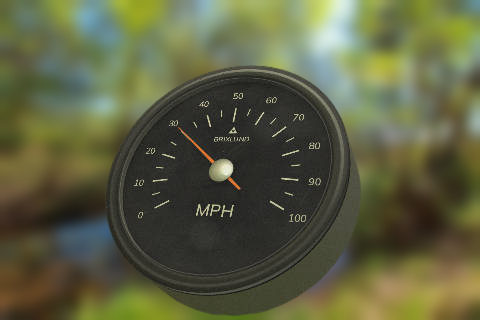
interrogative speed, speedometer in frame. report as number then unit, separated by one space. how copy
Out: 30 mph
